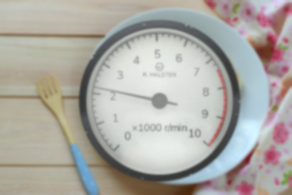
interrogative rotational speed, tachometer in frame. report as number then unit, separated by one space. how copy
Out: 2200 rpm
